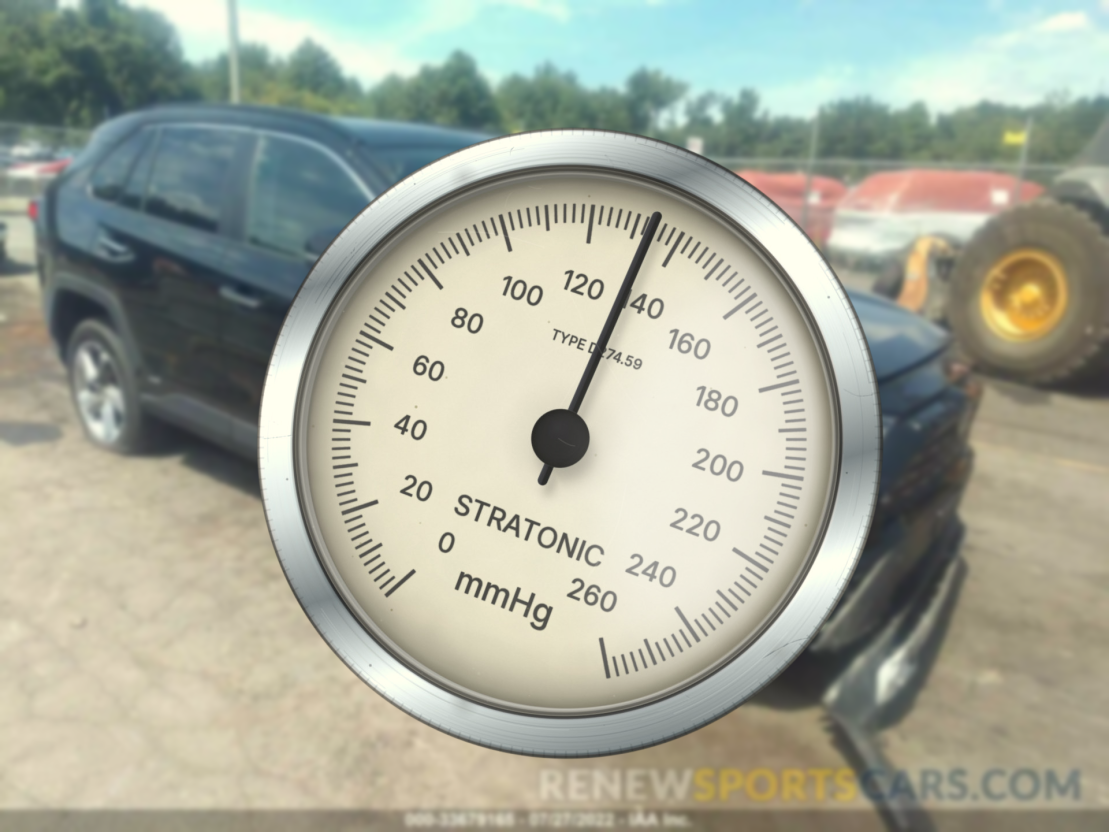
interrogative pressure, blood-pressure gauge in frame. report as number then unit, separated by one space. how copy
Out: 134 mmHg
